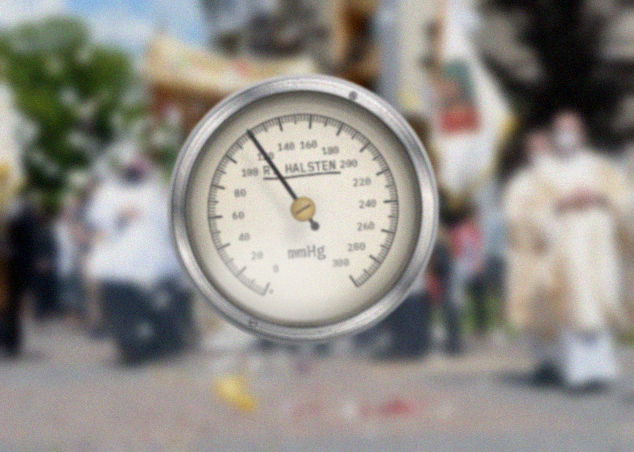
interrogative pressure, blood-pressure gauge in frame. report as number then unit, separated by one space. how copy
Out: 120 mmHg
